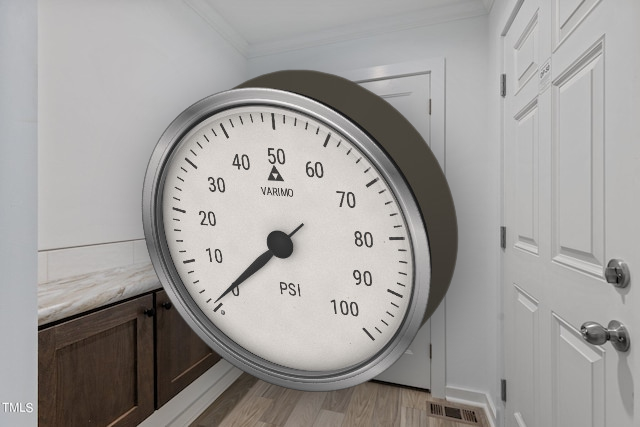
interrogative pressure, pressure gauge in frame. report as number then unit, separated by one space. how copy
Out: 1 psi
